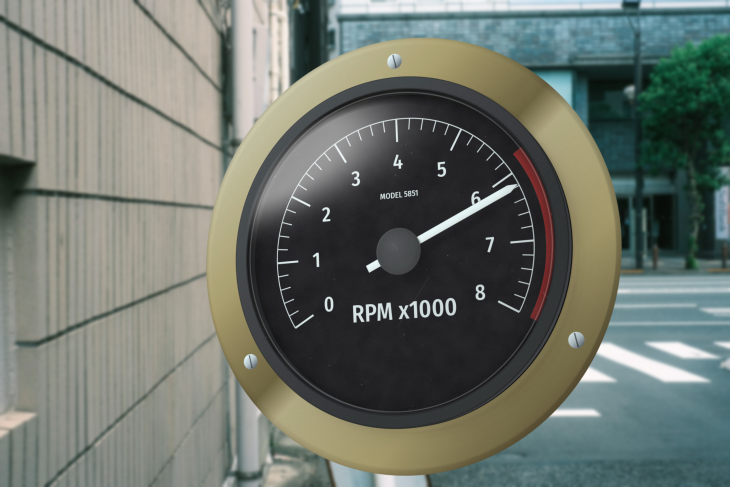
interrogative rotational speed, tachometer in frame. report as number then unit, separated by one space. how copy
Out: 6200 rpm
